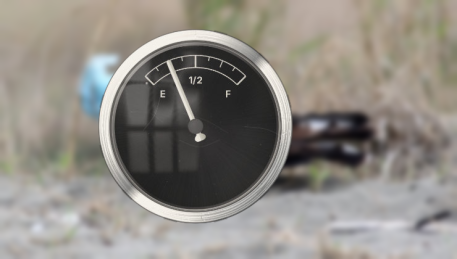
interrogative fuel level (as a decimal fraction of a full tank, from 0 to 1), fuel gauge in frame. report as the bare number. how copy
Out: 0.25
